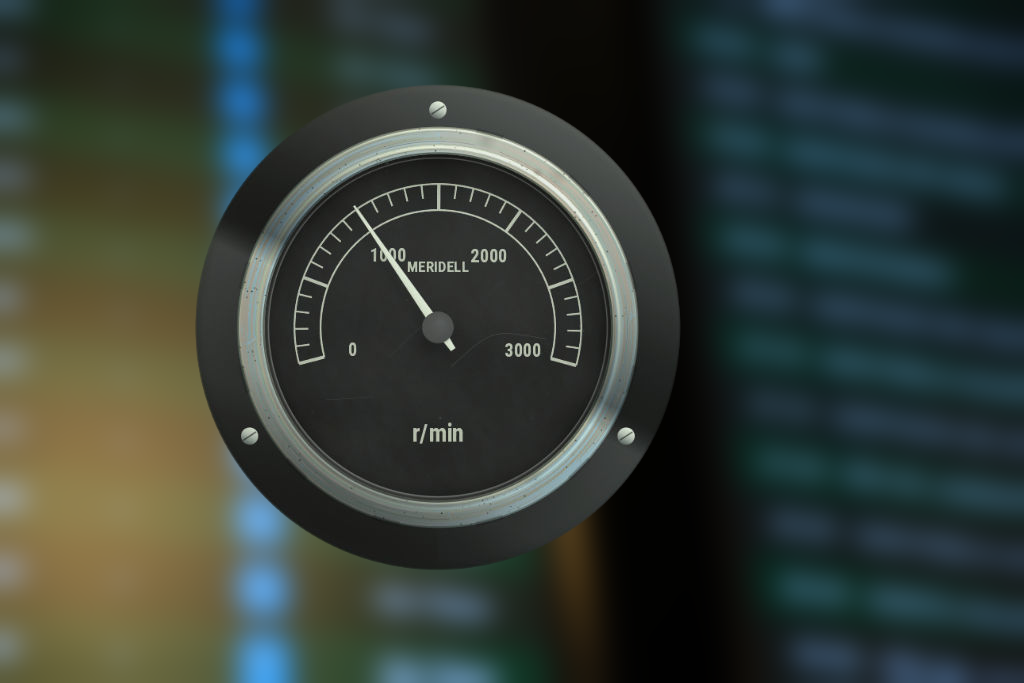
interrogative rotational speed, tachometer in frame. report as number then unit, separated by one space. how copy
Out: 1000 rpm
